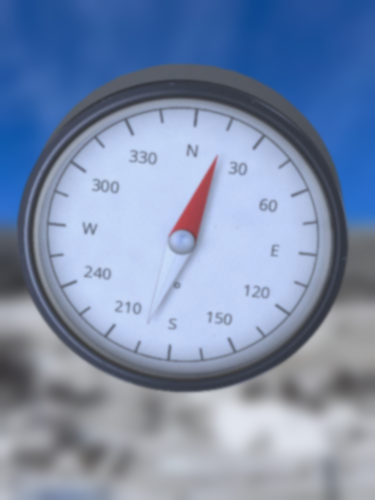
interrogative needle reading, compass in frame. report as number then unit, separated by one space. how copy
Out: 15 °
